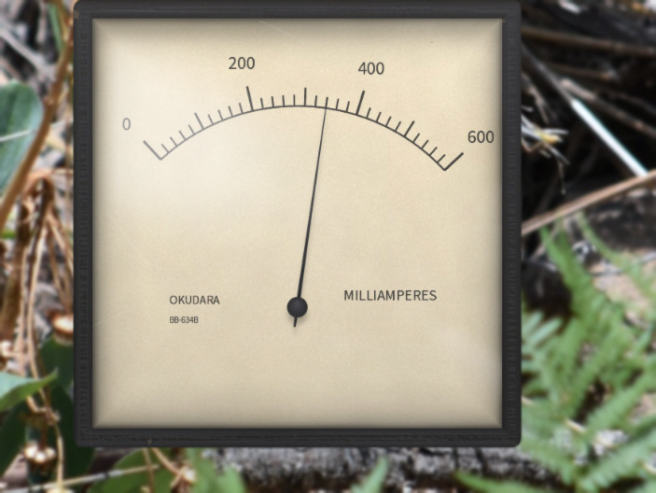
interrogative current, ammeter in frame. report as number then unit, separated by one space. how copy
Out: 340 mA
